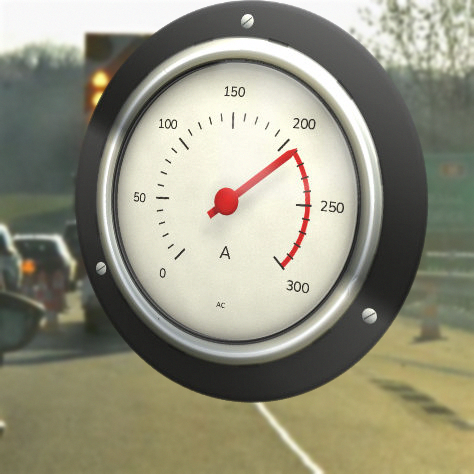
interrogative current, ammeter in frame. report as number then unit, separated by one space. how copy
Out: 210 A
